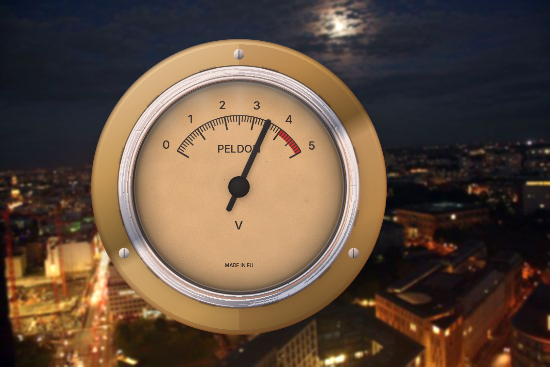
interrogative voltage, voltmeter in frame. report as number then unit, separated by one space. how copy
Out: 3.5 V
